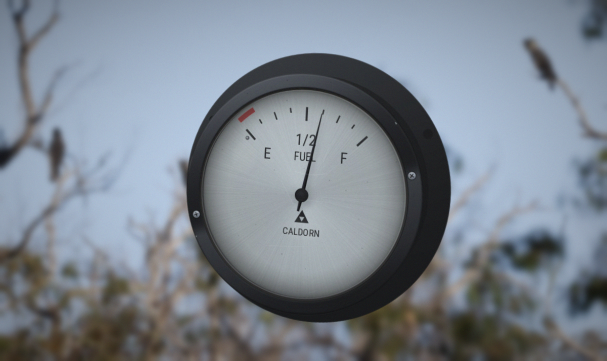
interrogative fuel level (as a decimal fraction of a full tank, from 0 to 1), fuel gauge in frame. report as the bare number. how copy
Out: 0.625
